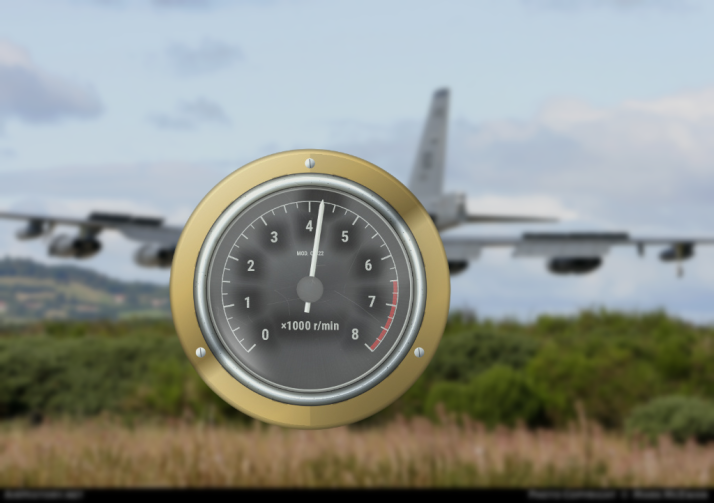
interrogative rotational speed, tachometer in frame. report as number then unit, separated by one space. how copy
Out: 4250 rpm
